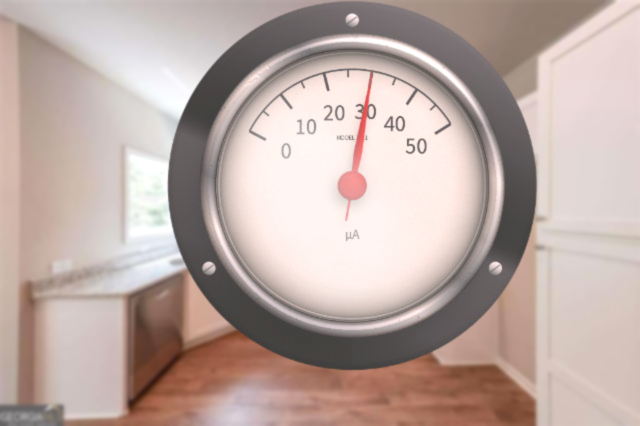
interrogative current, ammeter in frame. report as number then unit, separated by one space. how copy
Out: 30 µA
